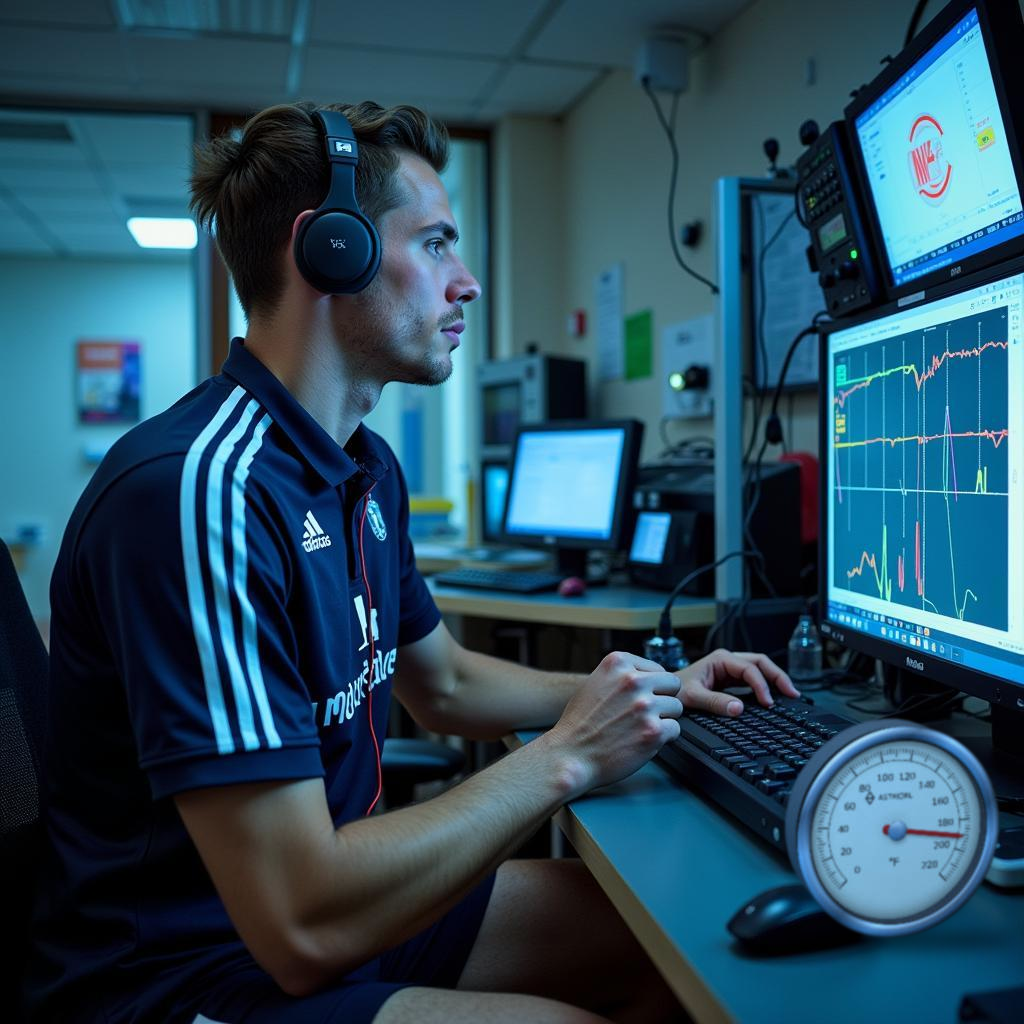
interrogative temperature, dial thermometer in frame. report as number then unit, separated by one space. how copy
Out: 190 °F
